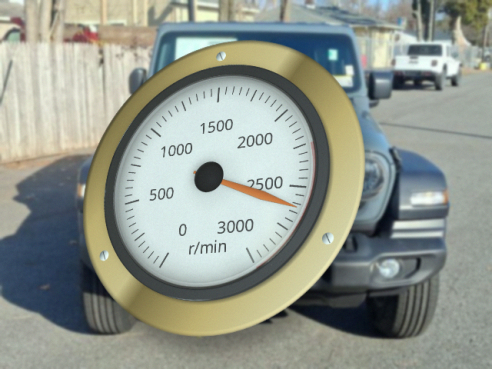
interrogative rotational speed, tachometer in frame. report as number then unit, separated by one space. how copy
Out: 2625 rpm
